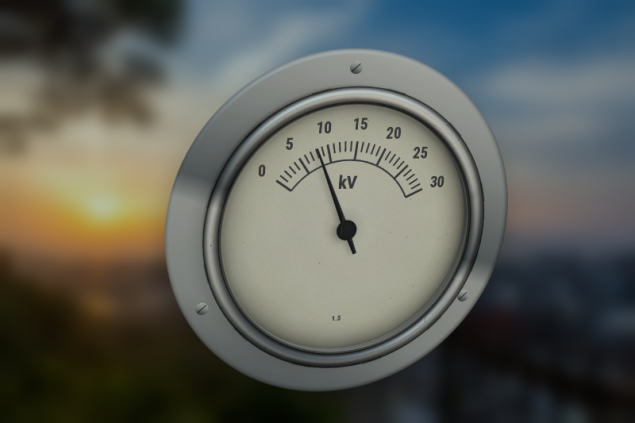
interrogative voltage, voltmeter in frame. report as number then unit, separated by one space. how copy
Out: 8 kV
